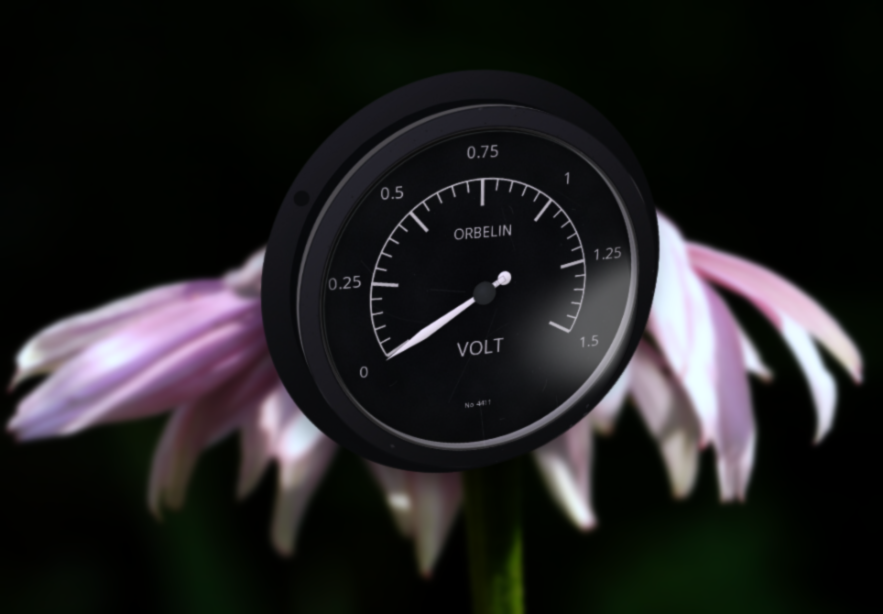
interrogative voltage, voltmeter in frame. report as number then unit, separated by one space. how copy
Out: 0 V
